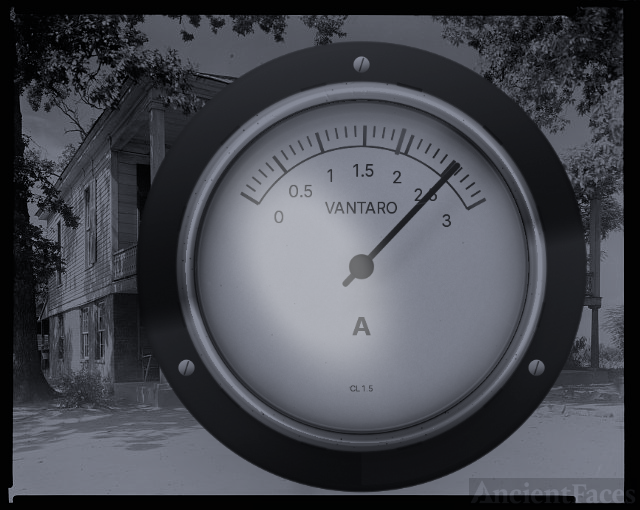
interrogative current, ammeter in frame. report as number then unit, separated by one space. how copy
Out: 2.55 A
